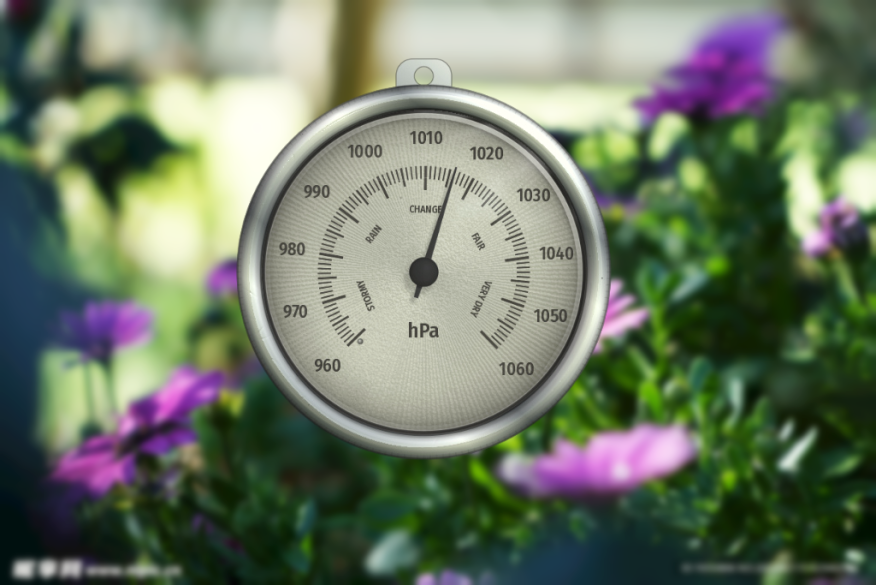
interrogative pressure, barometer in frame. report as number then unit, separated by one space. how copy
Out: 1016 hPa
